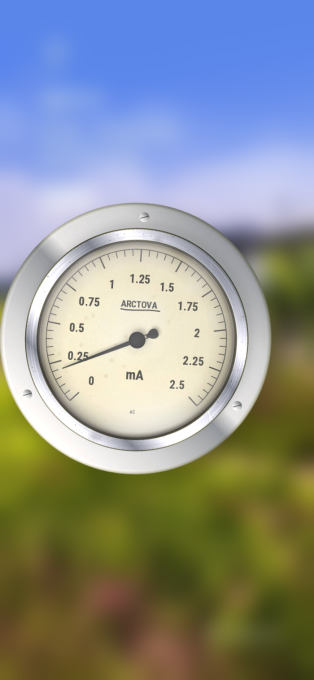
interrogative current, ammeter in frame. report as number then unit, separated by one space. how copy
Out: 0.2 mA
